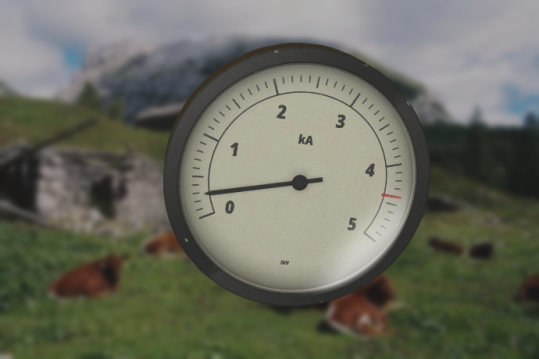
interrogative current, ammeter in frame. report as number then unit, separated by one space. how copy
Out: 0.3 kA
